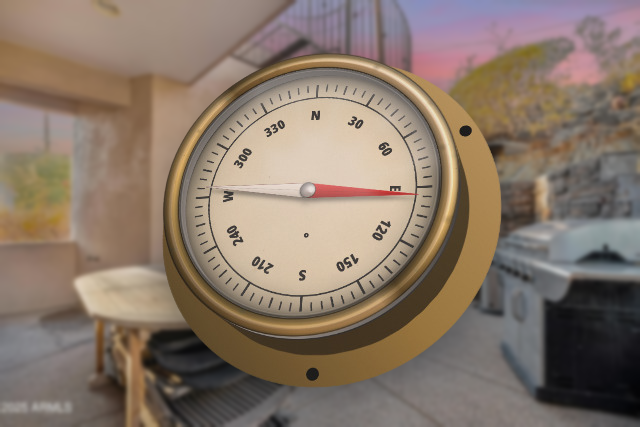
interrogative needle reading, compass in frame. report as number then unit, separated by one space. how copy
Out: 95 °
